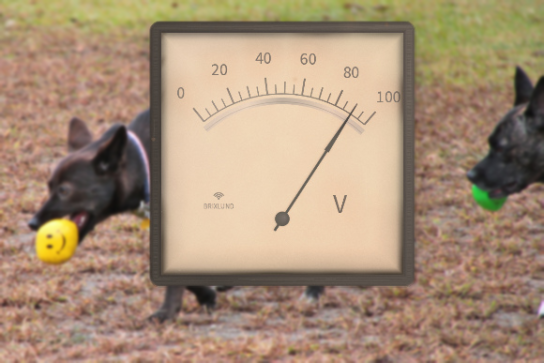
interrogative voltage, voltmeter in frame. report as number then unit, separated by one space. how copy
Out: 90 V
